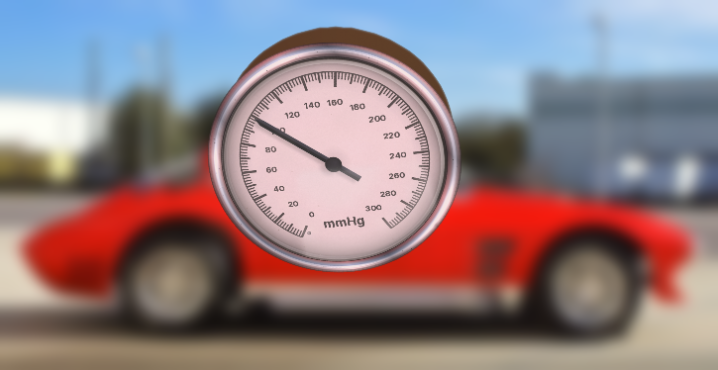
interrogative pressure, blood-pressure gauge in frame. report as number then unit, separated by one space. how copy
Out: 100 mmHg
